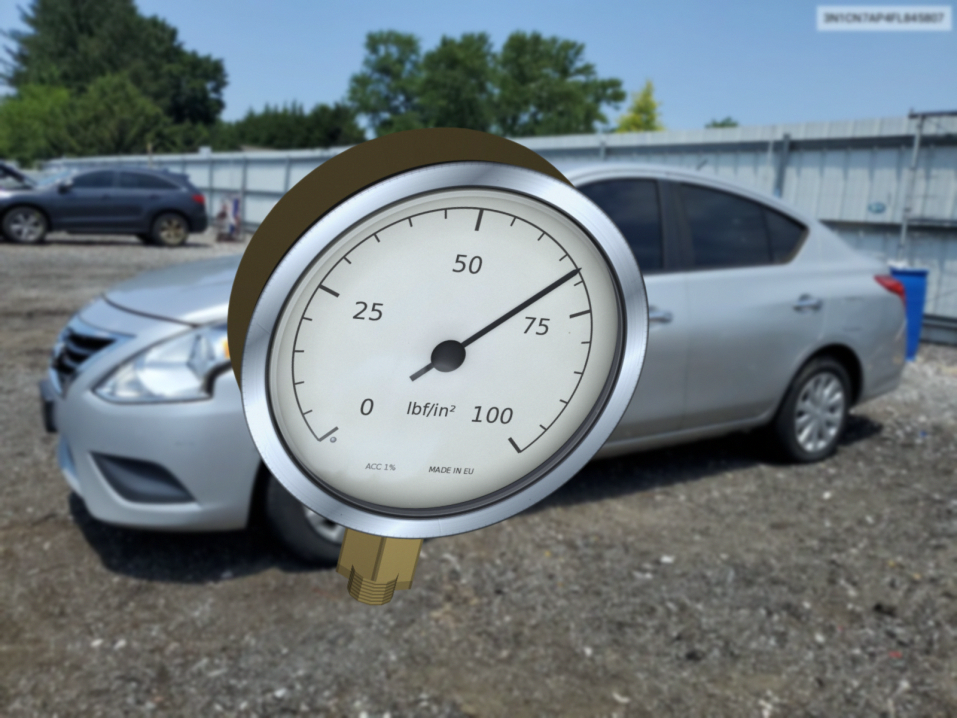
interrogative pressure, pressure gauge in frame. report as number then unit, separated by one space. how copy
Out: 67.5 psi
